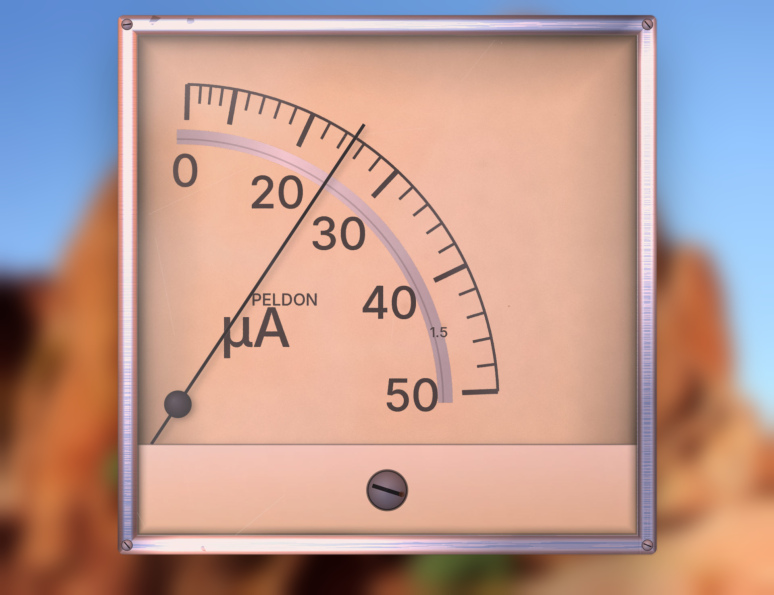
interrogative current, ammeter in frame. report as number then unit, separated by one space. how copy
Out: 25 µA
